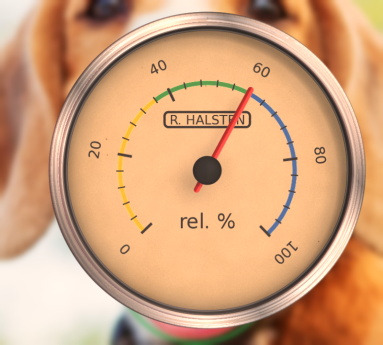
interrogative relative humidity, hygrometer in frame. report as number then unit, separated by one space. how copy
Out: 60 %
